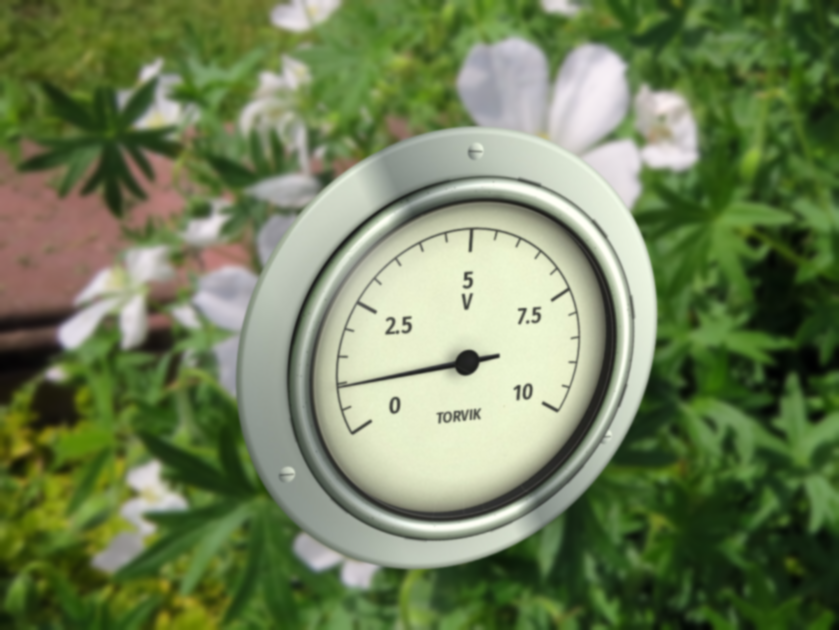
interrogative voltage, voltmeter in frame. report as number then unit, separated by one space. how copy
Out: 1 V
